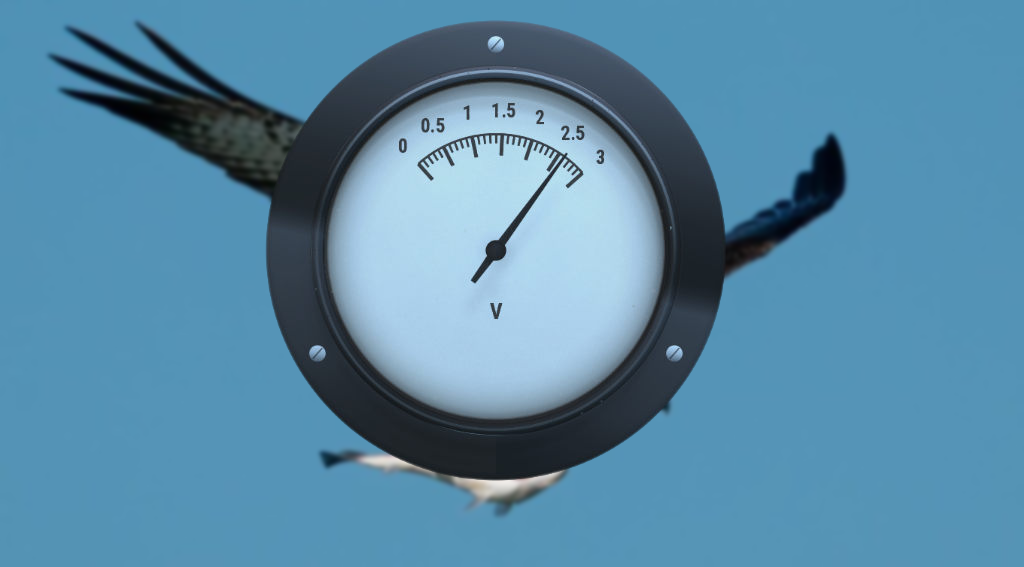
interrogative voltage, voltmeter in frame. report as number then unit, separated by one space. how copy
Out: 2.6 V
